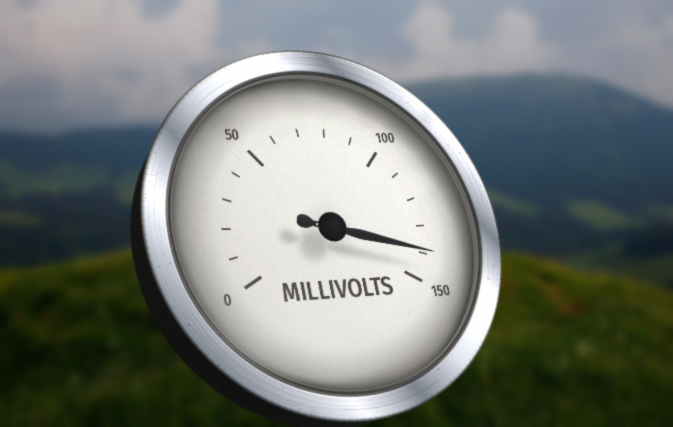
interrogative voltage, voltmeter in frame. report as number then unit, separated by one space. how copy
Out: 140 mV
